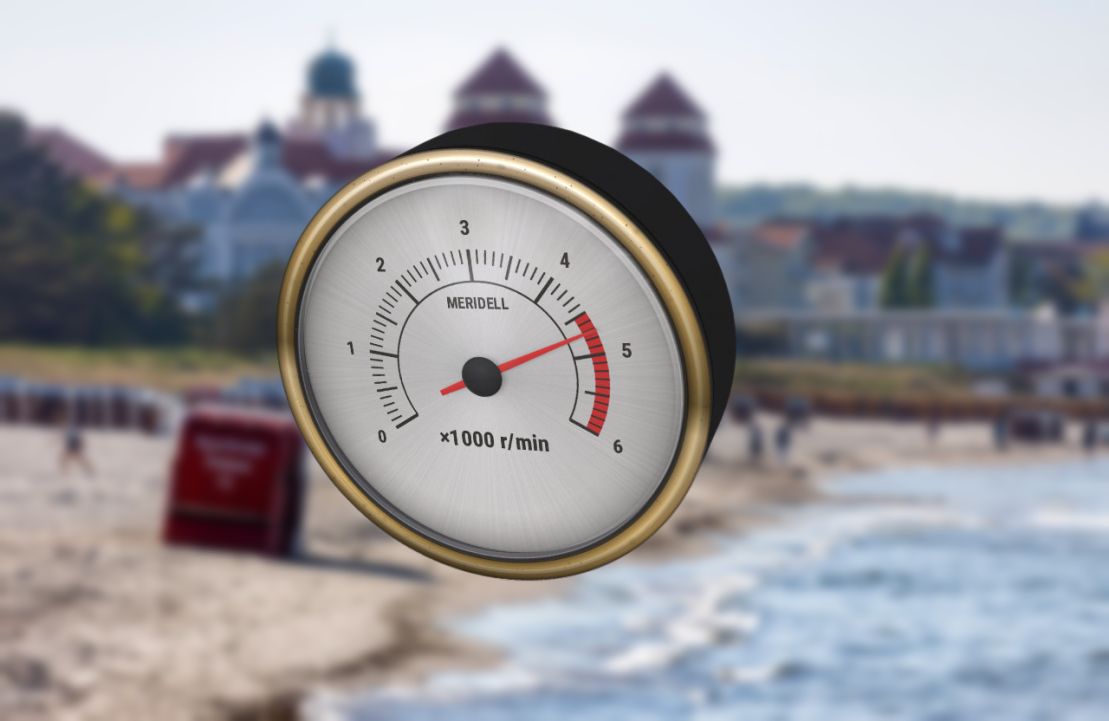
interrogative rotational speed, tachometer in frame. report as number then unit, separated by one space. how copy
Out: 4700 rpm
